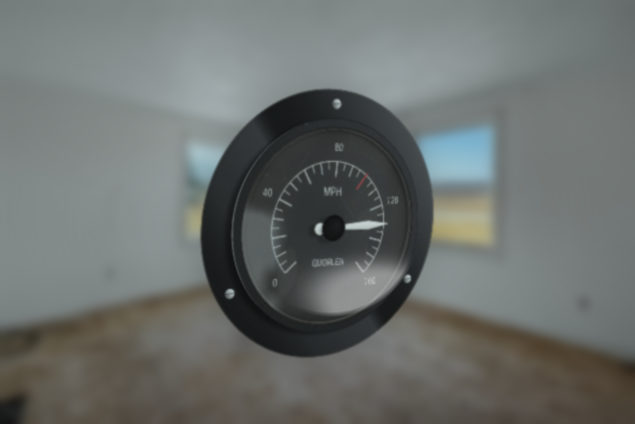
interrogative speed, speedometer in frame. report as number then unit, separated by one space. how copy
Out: 130 mph
